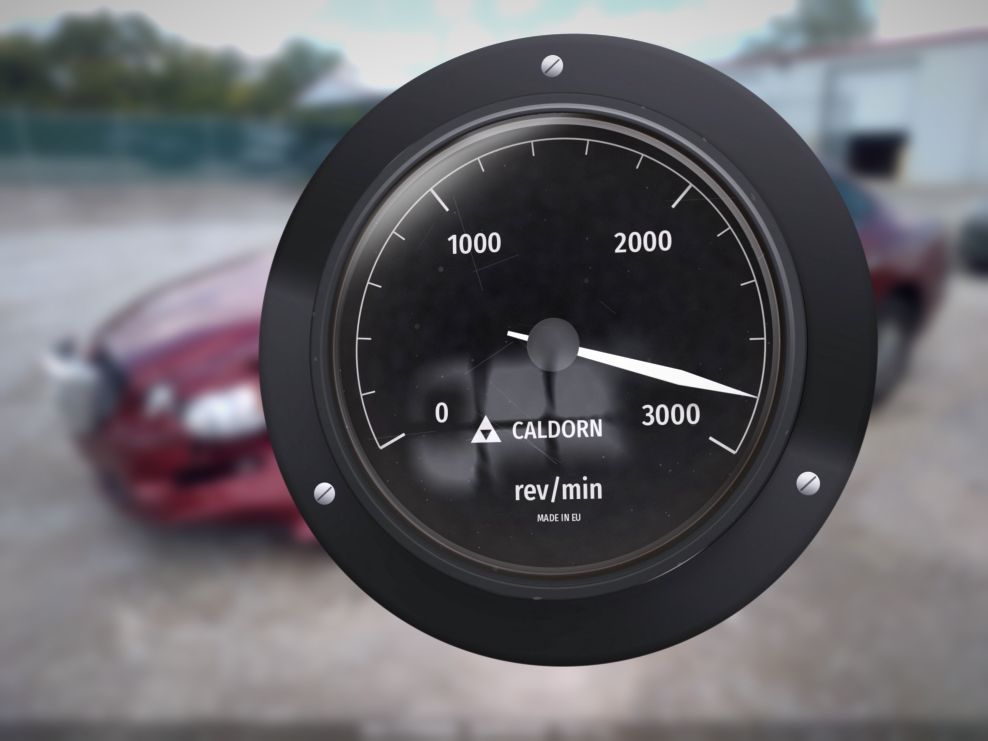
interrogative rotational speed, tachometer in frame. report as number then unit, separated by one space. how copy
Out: 2800 rpm
